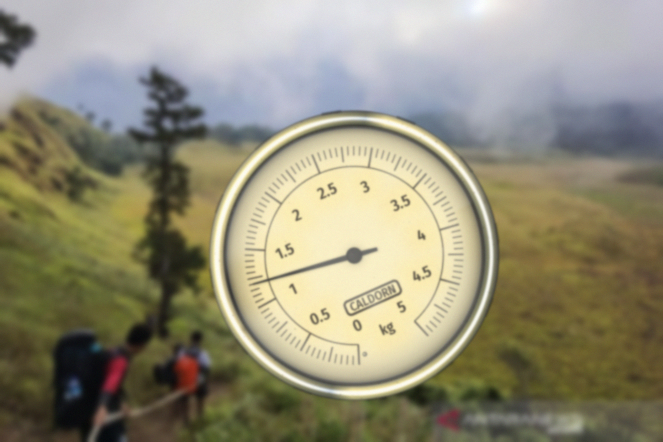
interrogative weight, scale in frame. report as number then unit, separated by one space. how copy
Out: 1.2 kg
